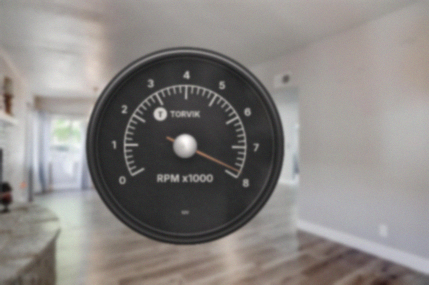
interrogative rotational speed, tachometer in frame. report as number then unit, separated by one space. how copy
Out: 7800 rpm
